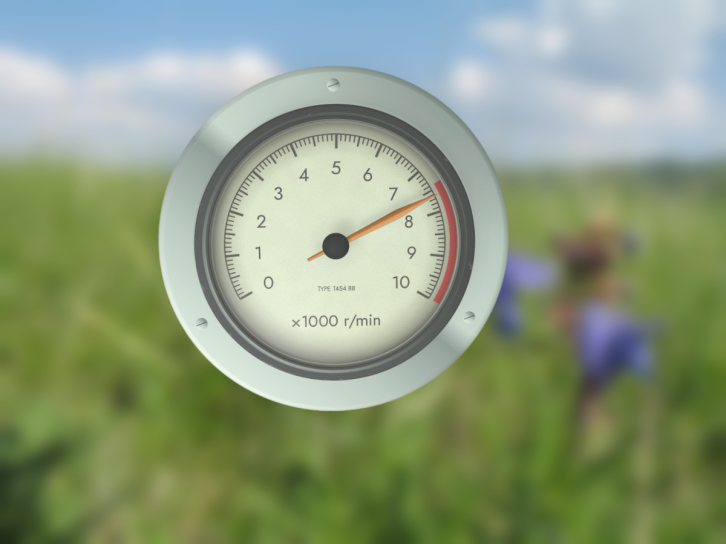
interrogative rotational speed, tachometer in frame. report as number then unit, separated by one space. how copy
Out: 7600 rpm
